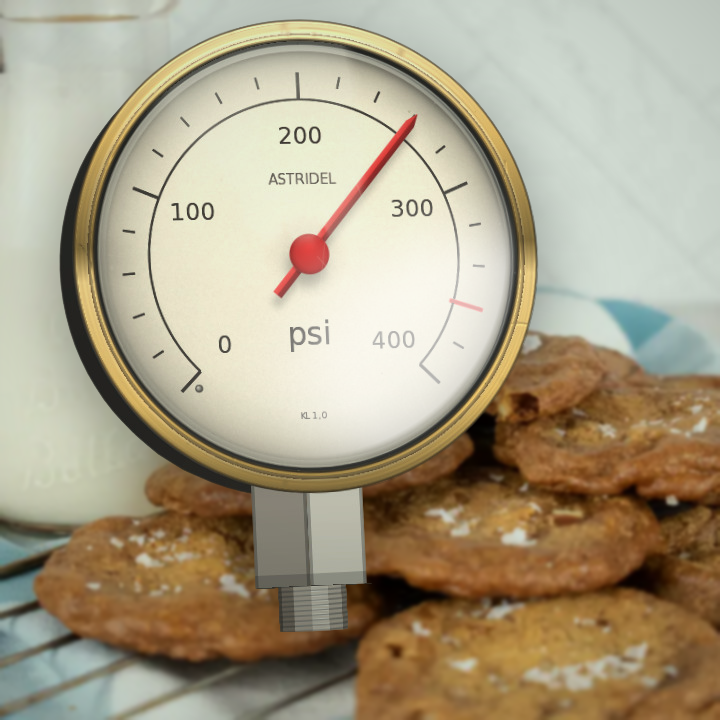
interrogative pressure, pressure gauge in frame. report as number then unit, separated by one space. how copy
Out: 260 psi
